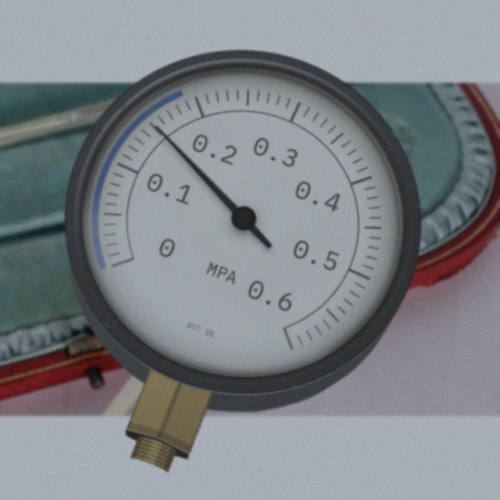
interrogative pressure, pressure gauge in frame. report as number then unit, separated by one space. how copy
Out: 0.15 MPa
